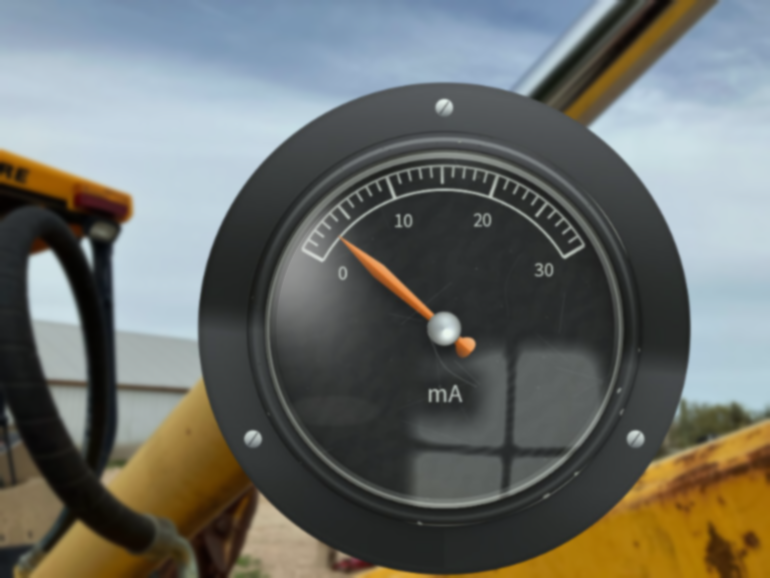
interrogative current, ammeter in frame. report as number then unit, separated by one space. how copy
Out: 3 mA
